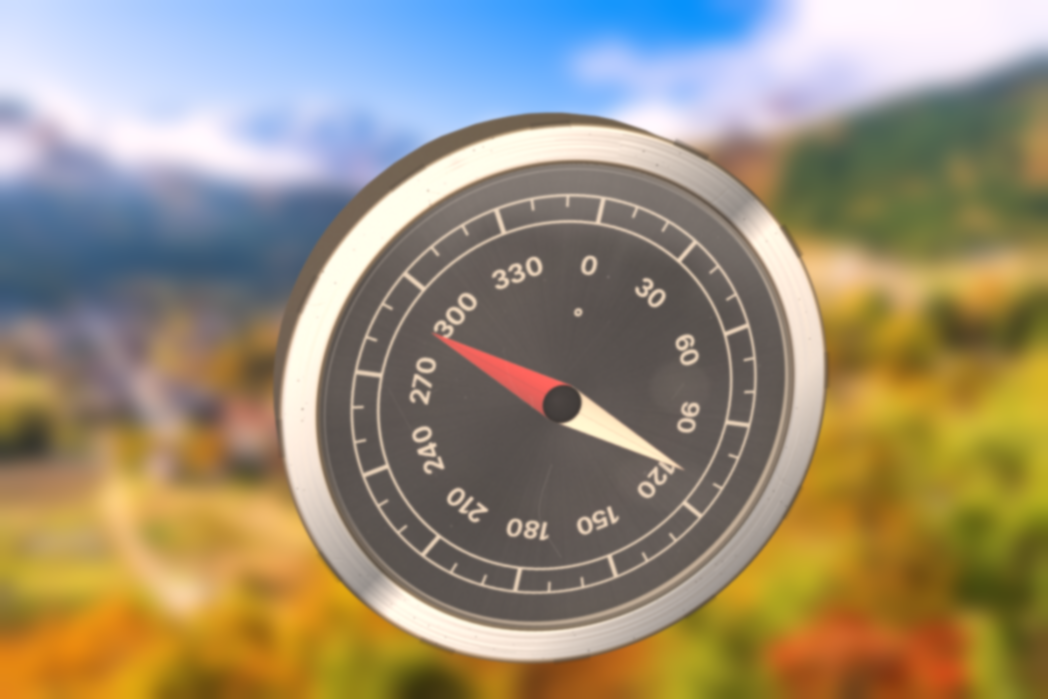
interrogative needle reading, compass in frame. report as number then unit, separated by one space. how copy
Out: 290 °
